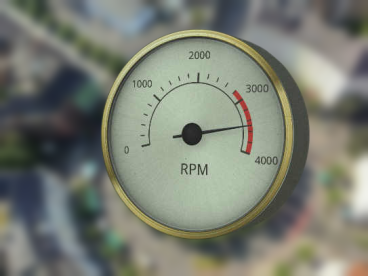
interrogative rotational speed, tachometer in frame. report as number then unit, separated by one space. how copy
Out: 3500 rpm
